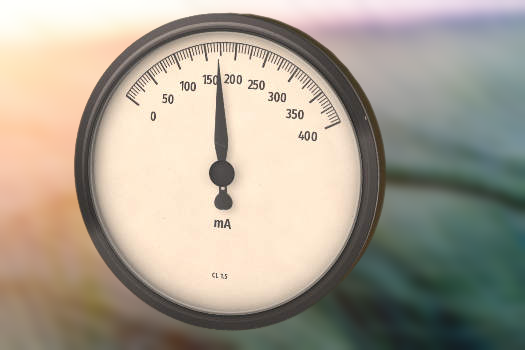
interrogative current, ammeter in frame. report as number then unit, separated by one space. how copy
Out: 175 mA
